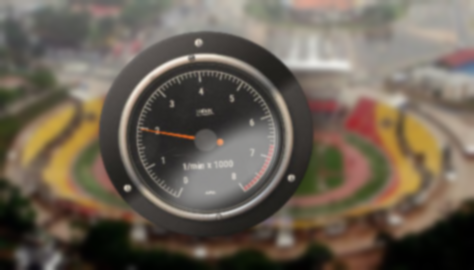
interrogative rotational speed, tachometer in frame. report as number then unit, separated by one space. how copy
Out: 2000 rpm
